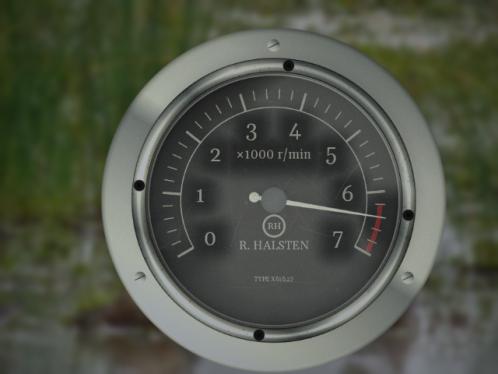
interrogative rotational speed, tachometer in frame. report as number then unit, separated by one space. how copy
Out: 6400 rpm
